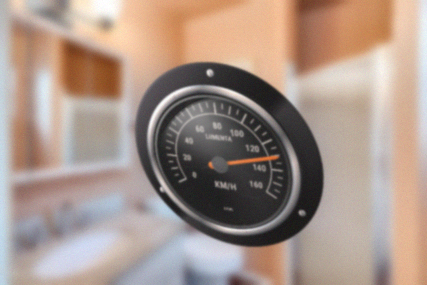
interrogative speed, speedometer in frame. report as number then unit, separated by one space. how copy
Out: 130 km/h
